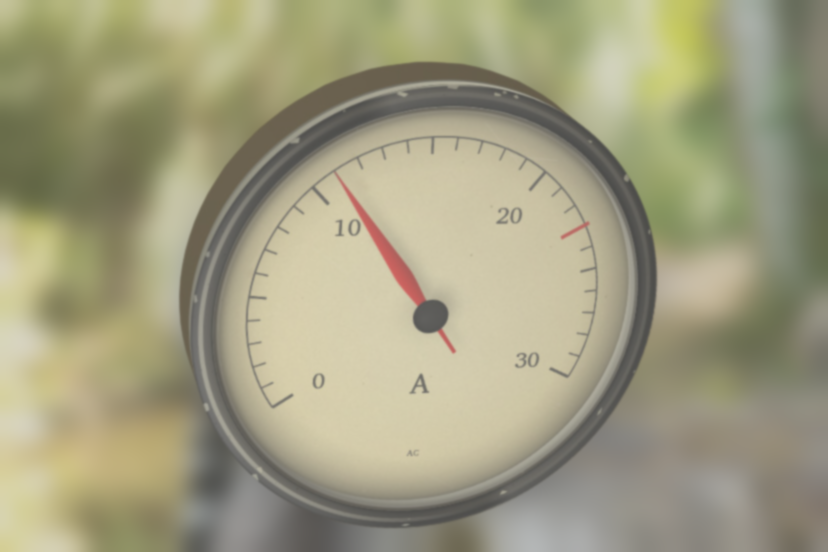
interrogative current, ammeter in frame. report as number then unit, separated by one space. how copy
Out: 11 A
